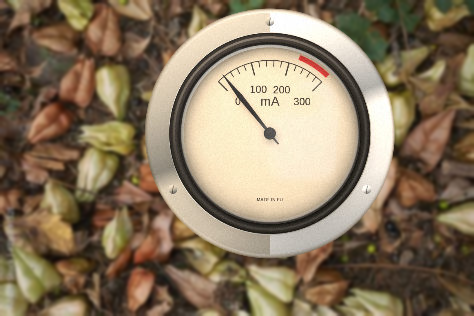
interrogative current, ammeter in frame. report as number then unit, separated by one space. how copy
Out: 20 mA
